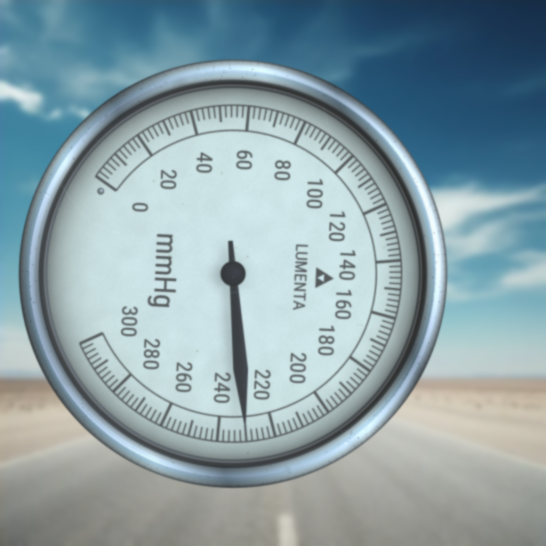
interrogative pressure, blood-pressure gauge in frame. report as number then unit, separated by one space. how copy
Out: 230 mmHg
